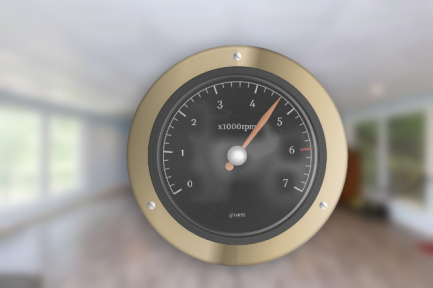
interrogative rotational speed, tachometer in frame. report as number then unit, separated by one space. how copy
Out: 4600 rpm
